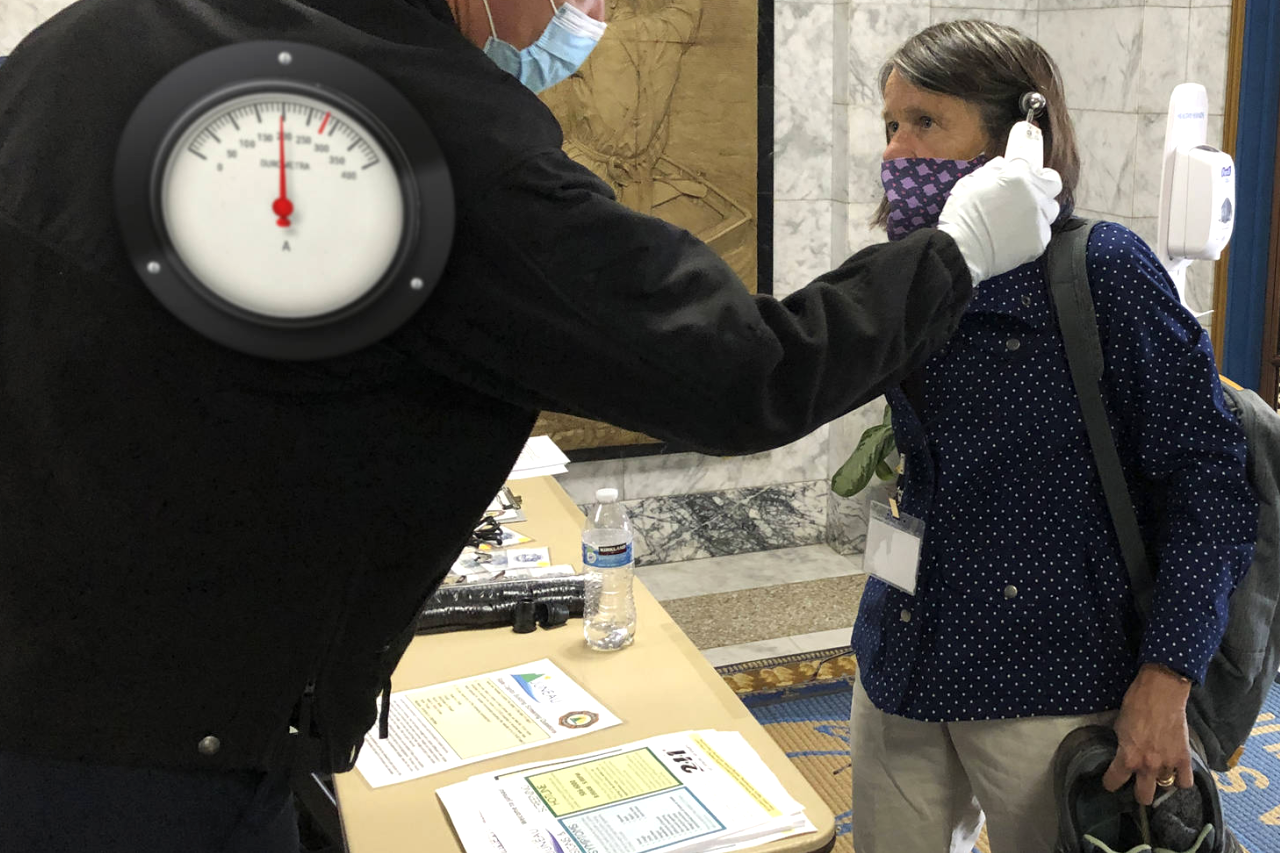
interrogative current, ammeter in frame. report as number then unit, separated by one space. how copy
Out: 200 A
